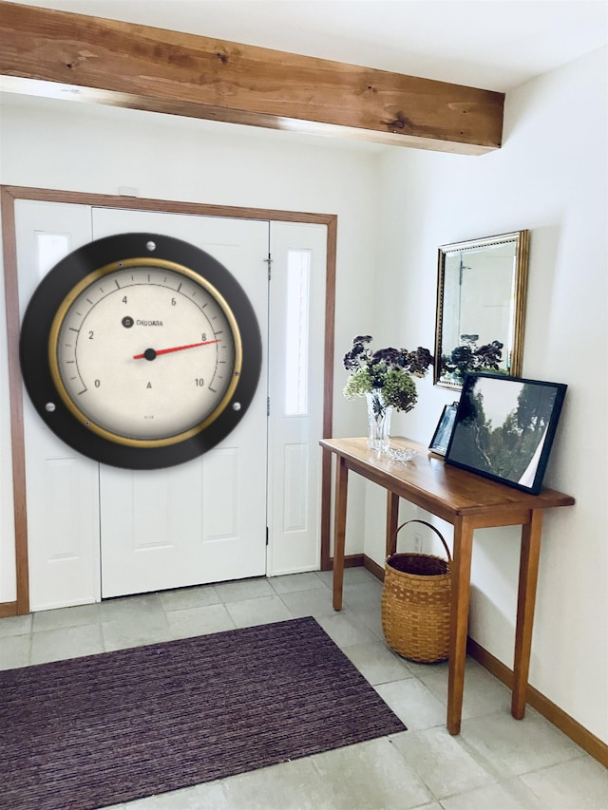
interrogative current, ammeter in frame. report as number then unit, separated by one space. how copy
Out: 8.25 A
